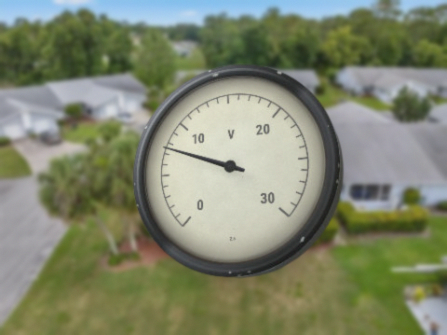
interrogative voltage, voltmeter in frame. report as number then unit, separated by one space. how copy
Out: 7.5 V
